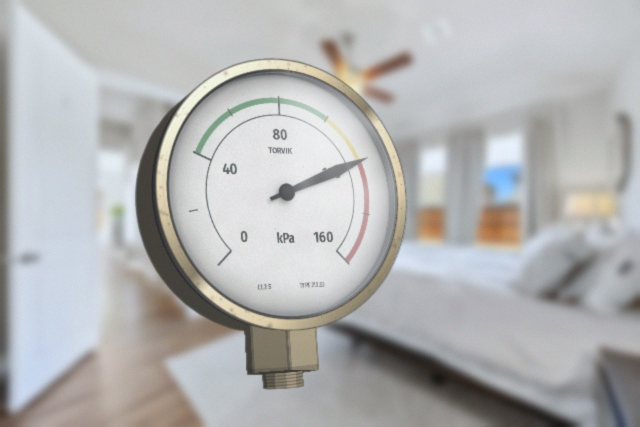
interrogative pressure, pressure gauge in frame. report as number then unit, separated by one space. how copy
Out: 120 kPa
